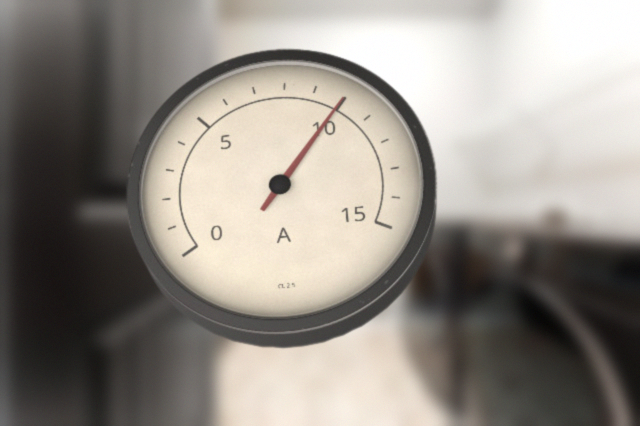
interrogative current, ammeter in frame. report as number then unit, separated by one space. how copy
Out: 10 A
